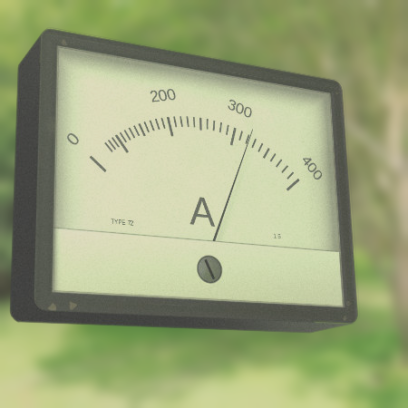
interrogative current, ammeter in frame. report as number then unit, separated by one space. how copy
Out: 320 A
